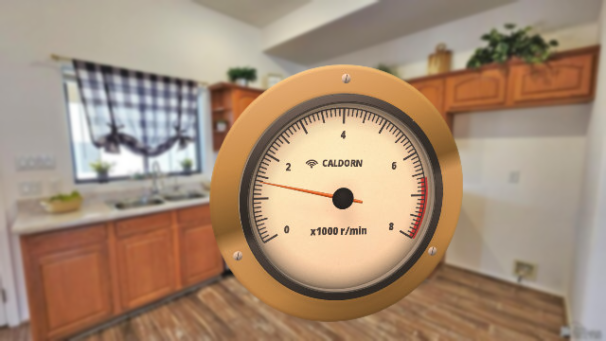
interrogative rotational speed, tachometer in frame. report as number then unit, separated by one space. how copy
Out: 1400 rpm
